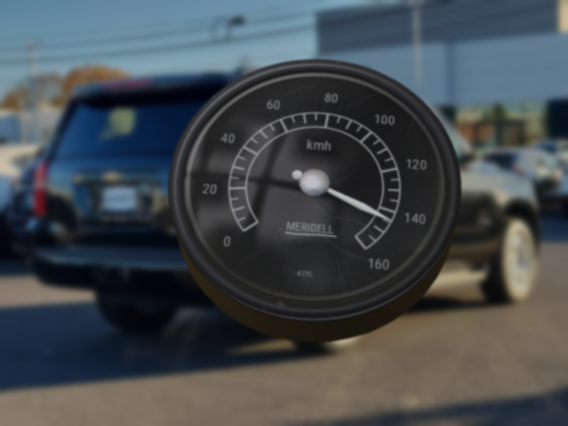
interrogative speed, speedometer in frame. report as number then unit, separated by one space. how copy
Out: 145 km/h
